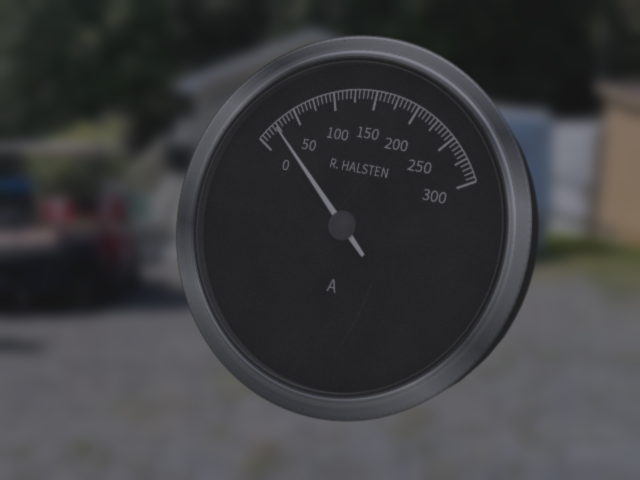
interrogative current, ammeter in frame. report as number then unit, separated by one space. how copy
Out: 25 A
